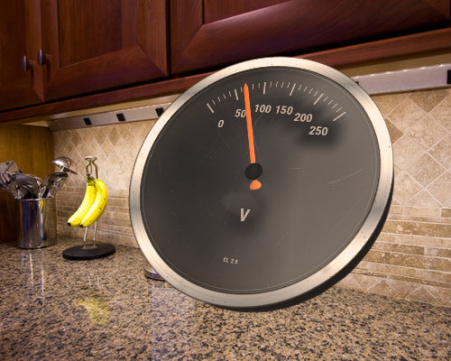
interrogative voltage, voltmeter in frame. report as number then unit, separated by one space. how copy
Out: 70 V
